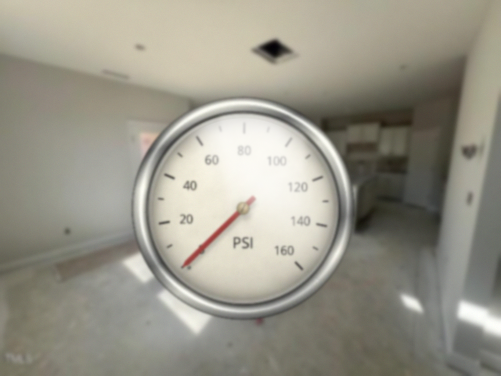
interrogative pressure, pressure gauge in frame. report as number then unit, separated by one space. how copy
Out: 0 psi
